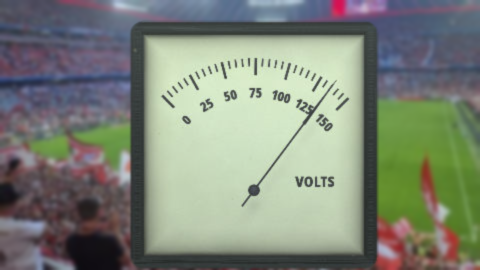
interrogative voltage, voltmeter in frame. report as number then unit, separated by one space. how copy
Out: 135 V
